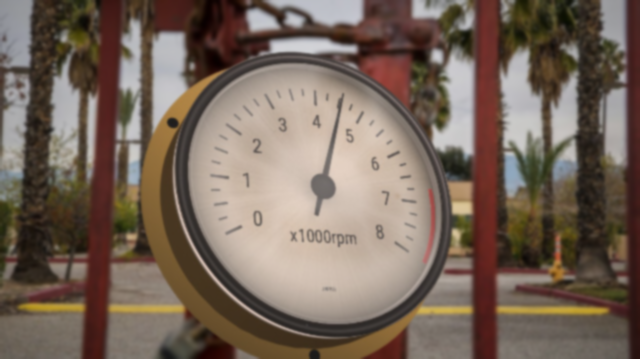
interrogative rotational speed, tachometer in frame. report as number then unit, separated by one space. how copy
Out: 4500 rpm
